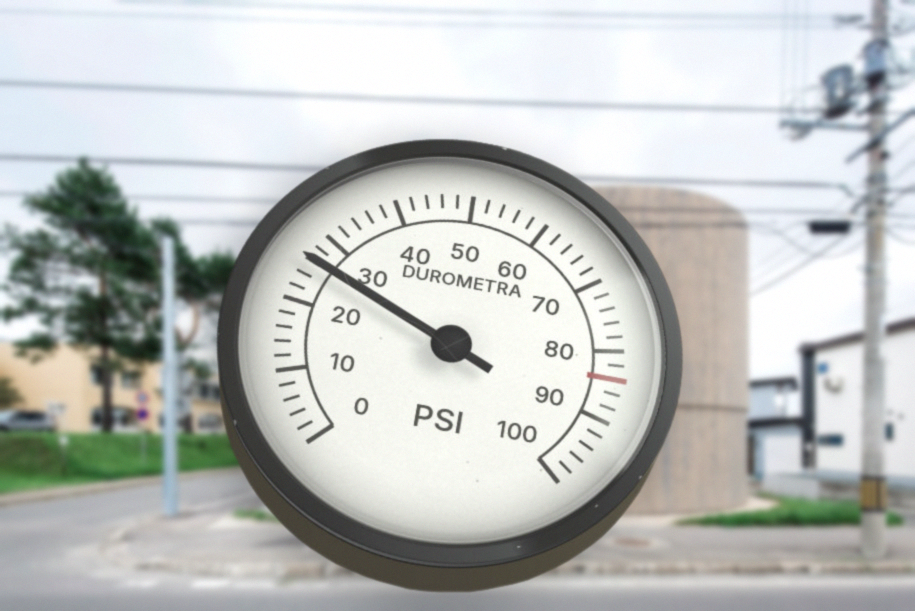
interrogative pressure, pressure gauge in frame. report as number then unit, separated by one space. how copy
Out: 26 psi
